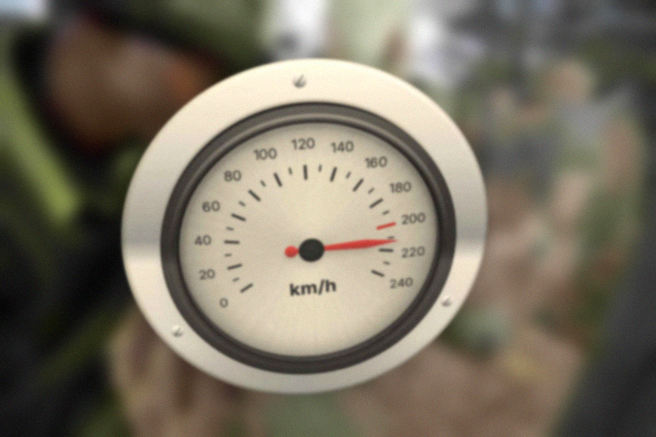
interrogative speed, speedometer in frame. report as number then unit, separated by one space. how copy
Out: 210 km/h
